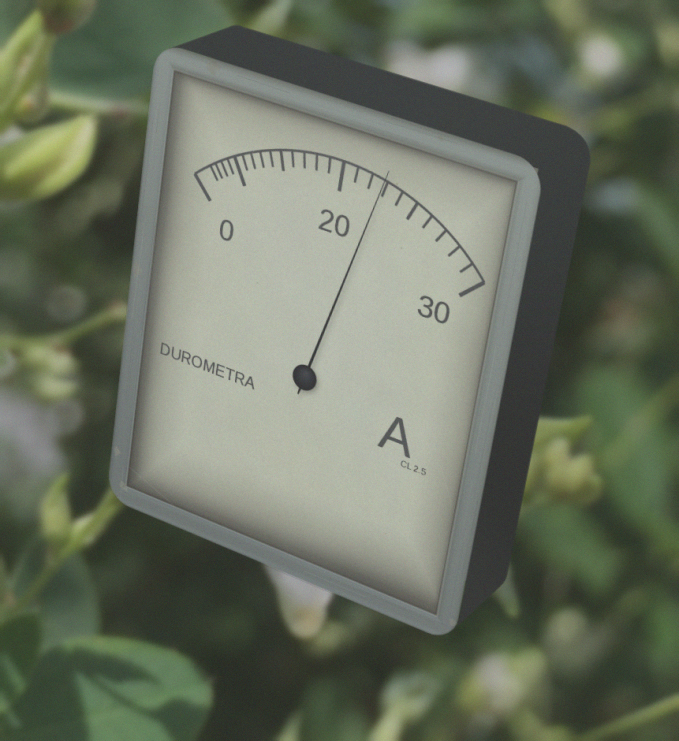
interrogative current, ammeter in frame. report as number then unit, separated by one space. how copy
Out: 23 A
